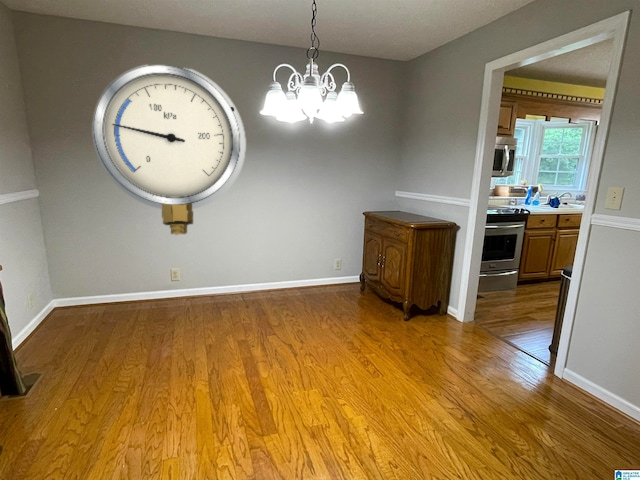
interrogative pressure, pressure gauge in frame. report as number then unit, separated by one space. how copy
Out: 50 kPa
